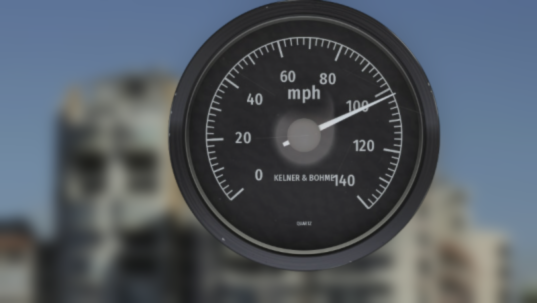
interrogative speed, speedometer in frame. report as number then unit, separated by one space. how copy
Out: 102 mph
